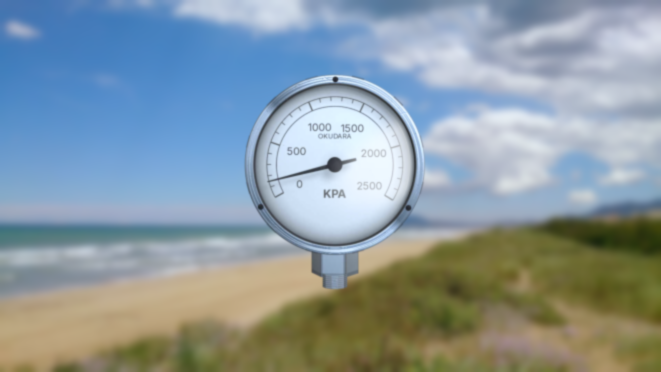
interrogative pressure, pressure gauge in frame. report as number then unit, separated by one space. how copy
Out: 150 kPa
